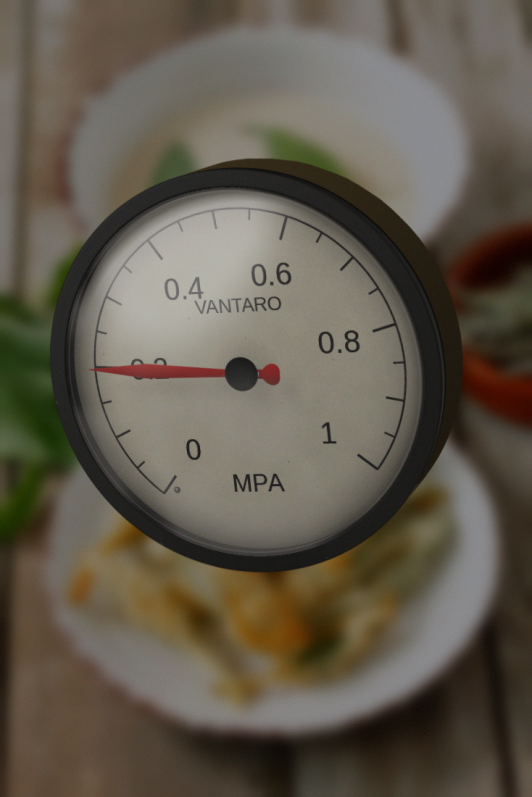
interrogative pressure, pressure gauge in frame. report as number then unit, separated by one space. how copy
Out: 0.2 MPa
